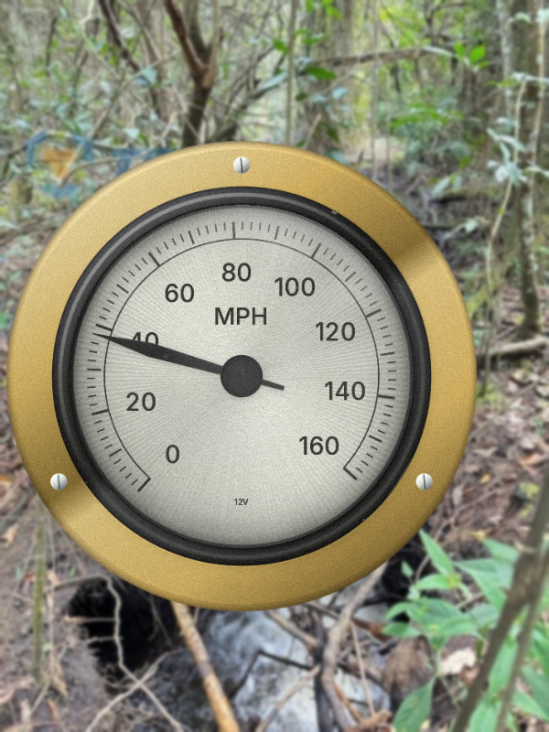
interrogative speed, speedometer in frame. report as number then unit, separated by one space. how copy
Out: 38 mph
